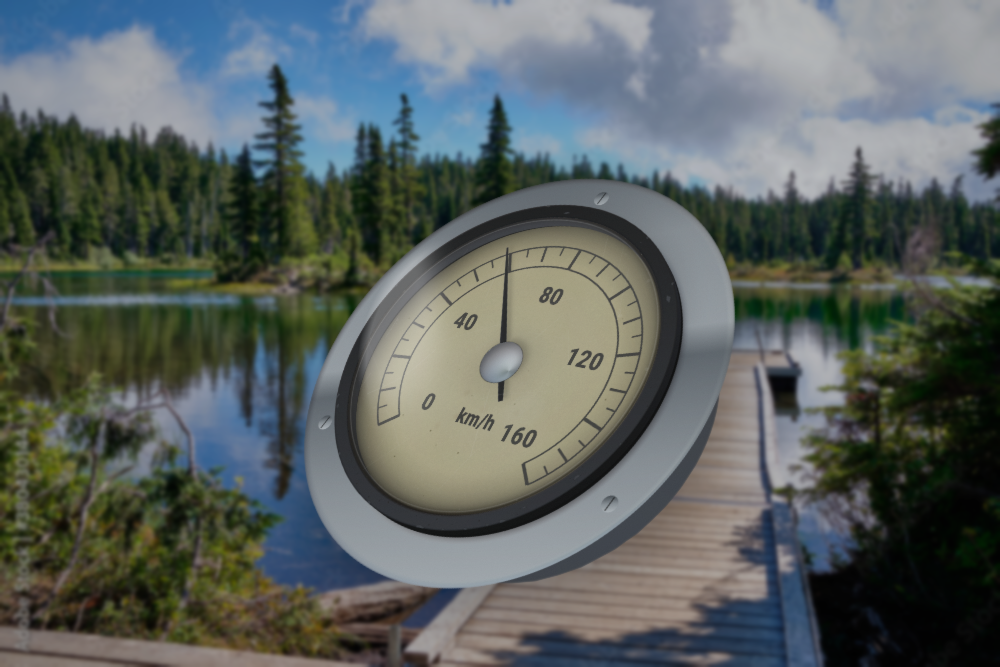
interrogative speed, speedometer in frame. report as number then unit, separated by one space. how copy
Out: 60 km/h
